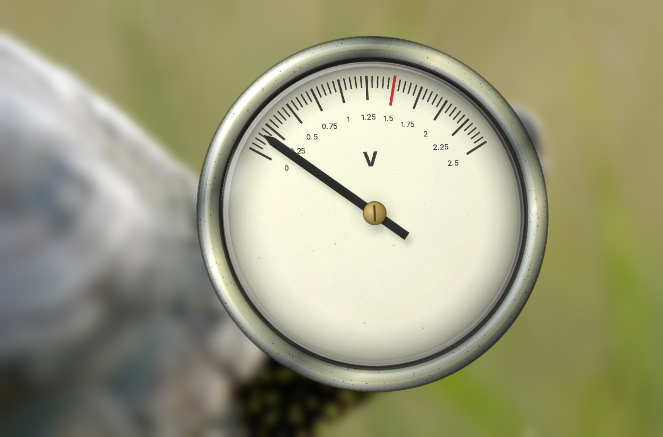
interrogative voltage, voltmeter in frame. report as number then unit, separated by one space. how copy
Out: 0.15 V
